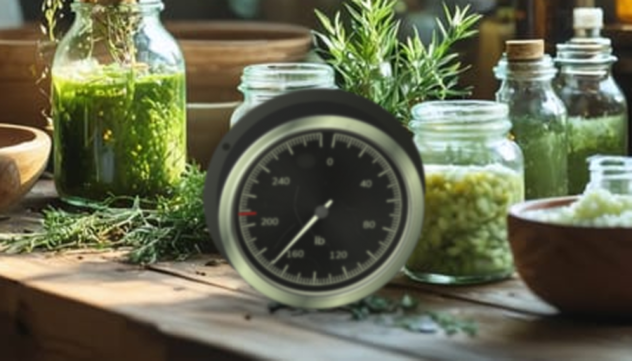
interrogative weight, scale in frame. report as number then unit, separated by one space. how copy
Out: 170 lb
